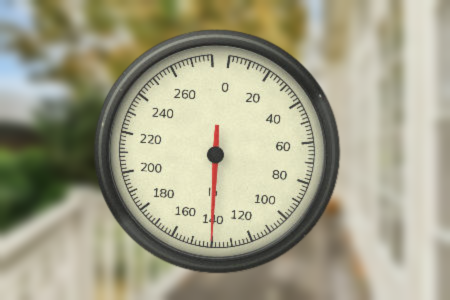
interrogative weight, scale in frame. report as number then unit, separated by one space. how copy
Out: 140 lb
